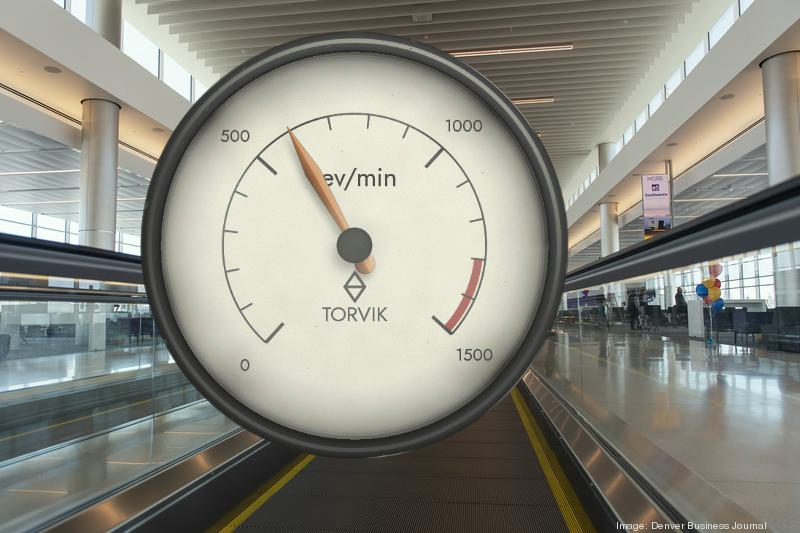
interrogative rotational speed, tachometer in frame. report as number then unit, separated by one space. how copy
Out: 600 rpm
